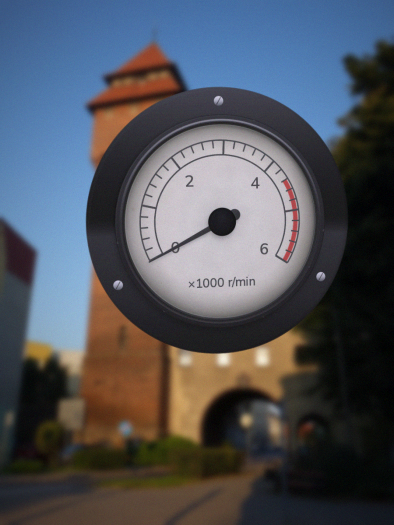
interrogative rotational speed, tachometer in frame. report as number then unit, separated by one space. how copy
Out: 0 rpm
